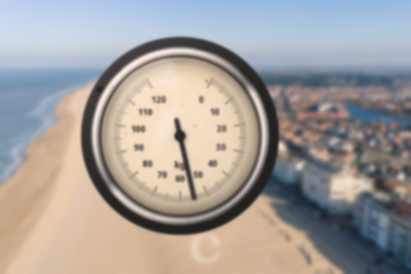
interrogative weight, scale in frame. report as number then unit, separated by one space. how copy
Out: 55 kg
